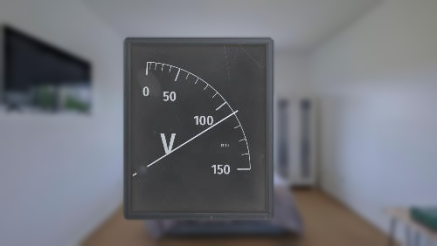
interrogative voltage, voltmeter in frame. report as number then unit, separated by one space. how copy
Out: 110 V
